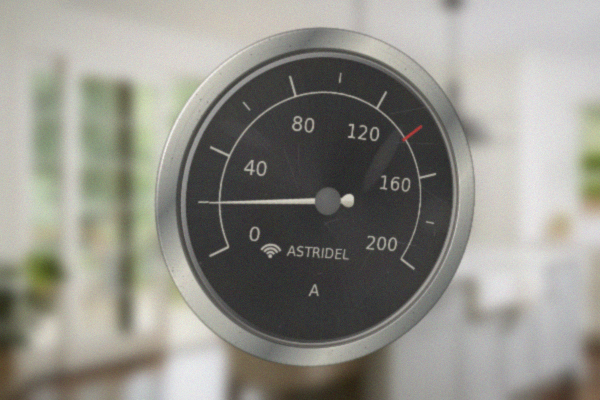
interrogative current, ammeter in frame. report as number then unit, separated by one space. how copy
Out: 20 A
